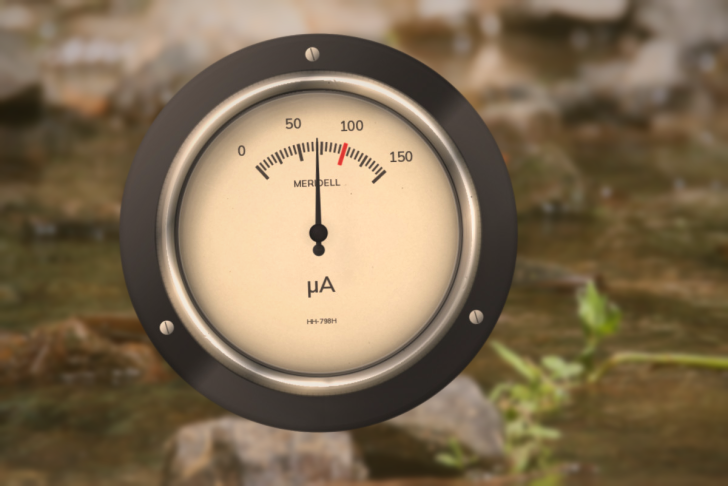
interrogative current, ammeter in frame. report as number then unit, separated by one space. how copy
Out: 70 µA
